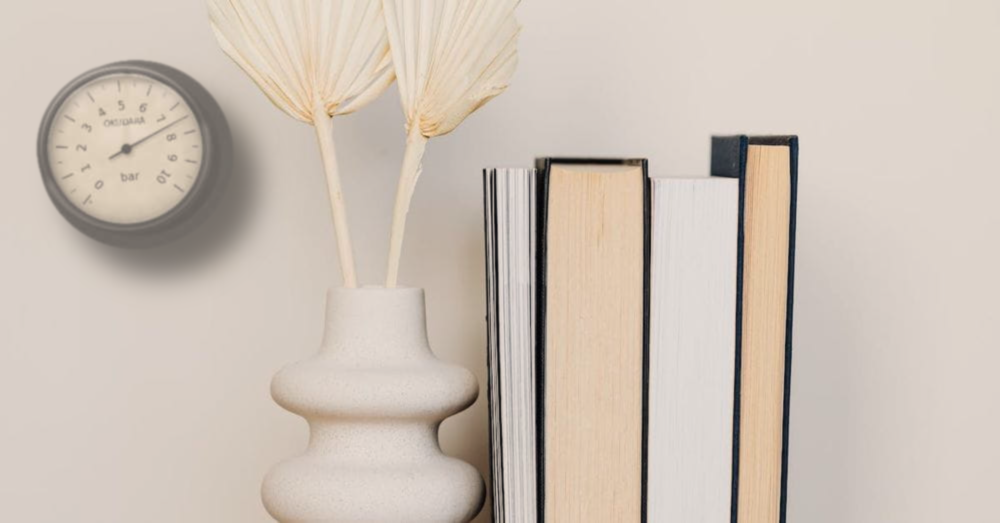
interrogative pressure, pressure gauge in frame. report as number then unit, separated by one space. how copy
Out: 7.5 bar
